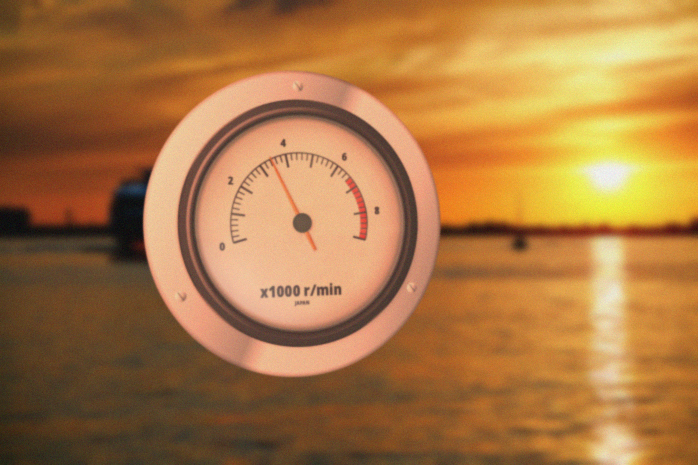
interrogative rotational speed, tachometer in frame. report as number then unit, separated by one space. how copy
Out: 3400 rpm
